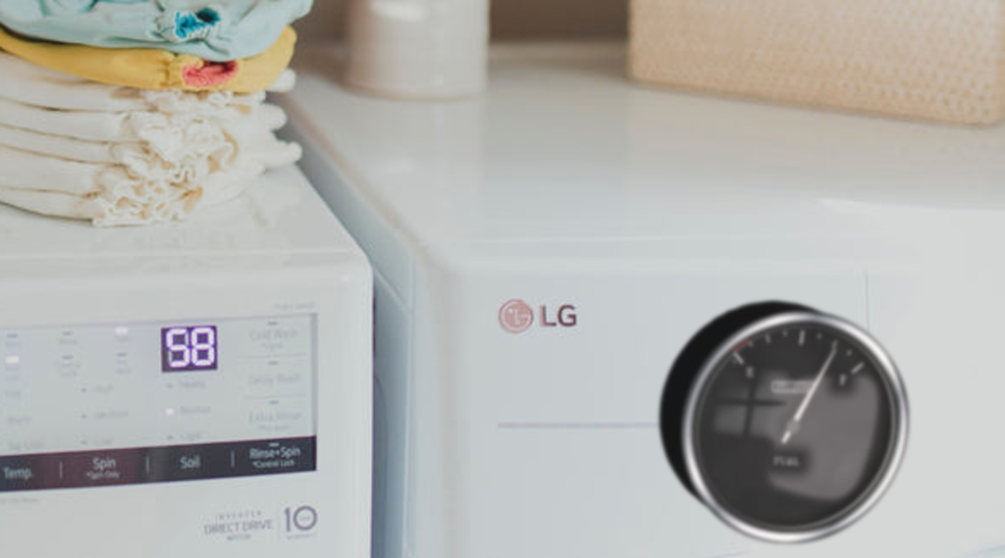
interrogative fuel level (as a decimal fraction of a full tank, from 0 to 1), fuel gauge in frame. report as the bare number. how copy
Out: 0.75
